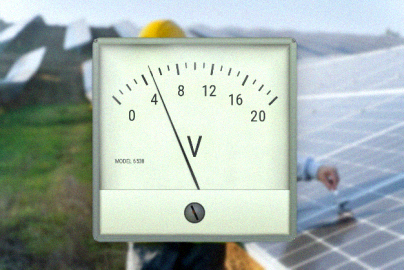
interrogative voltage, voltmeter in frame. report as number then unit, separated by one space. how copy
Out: 5 V
